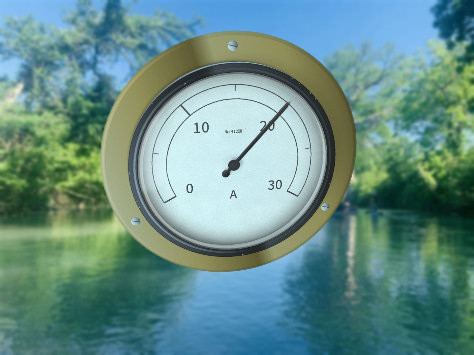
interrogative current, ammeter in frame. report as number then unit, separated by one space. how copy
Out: 20 A
